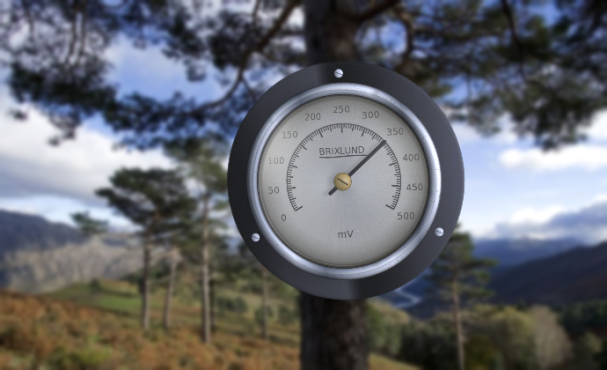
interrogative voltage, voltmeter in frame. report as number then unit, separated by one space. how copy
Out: 350 mV
